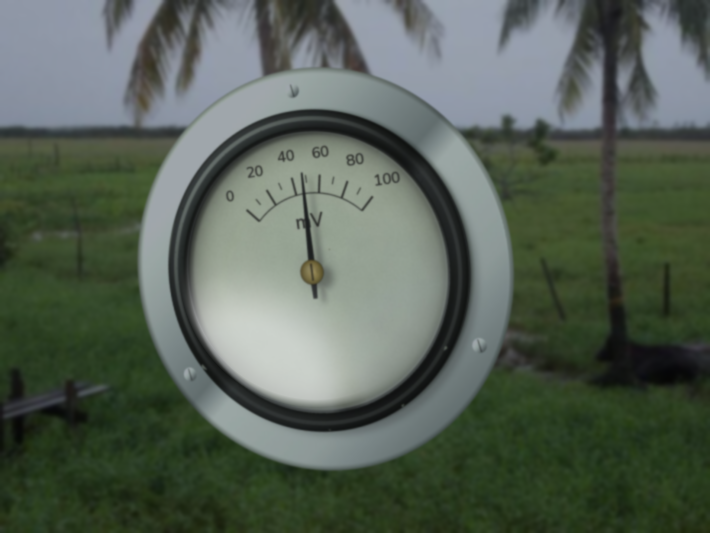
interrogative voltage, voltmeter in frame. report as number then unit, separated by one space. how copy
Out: 50 mV
